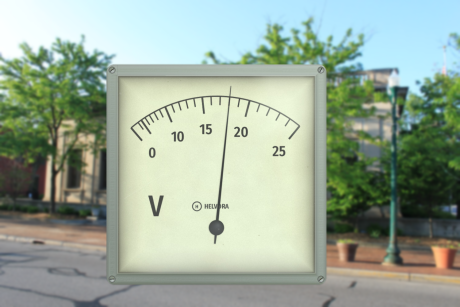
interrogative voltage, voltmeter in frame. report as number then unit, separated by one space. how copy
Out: 18 V
